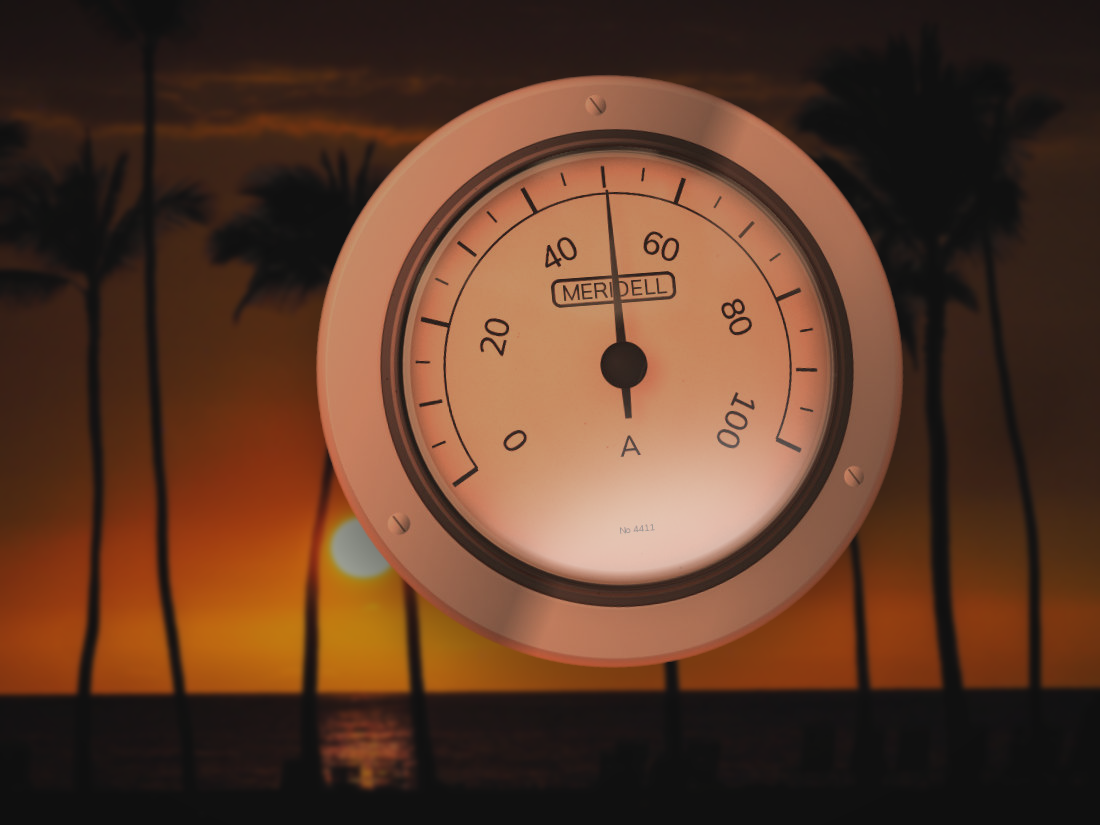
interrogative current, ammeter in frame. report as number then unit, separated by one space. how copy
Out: 50 A
